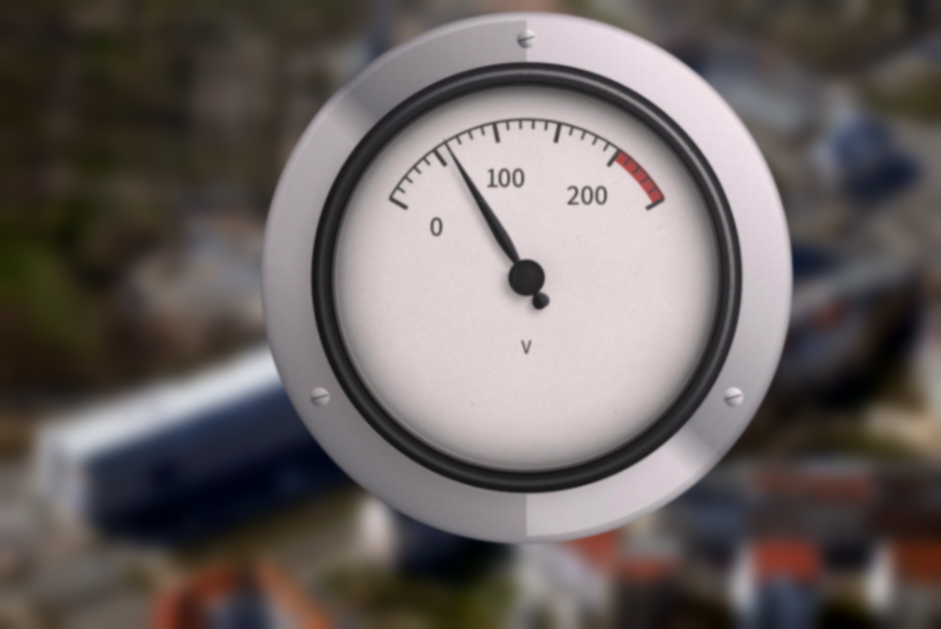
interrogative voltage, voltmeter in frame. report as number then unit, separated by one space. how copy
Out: 60 V
